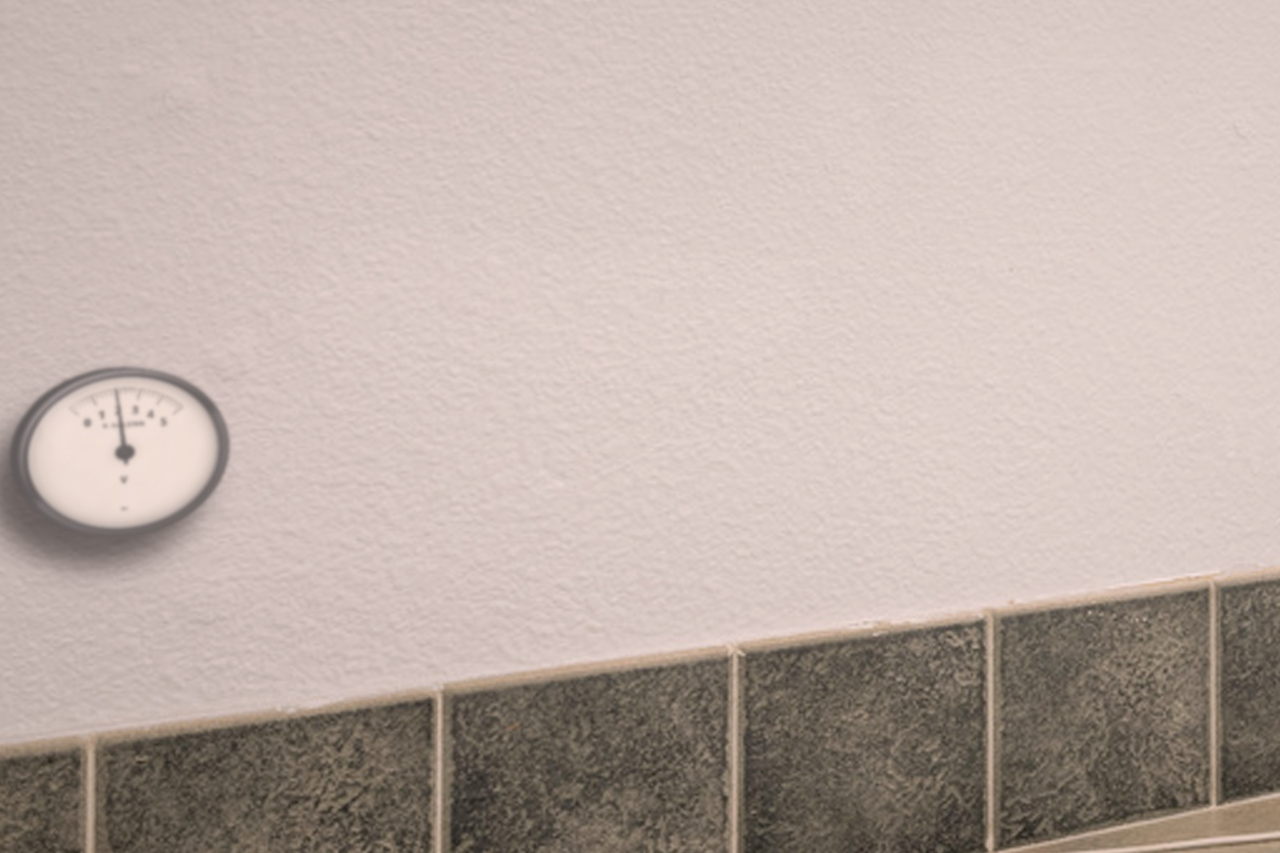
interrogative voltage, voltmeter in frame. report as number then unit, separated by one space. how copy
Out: 2 V
